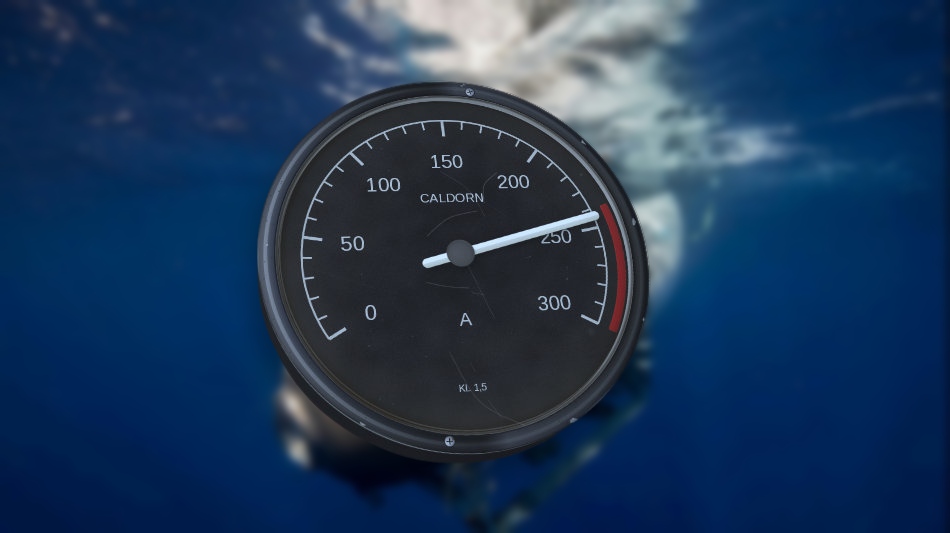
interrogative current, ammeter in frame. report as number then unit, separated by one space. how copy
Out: 245 A
